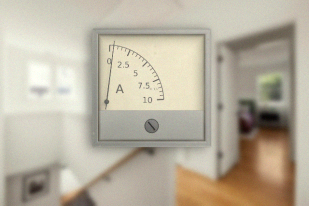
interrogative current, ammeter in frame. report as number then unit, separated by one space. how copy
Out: 0.5 A
